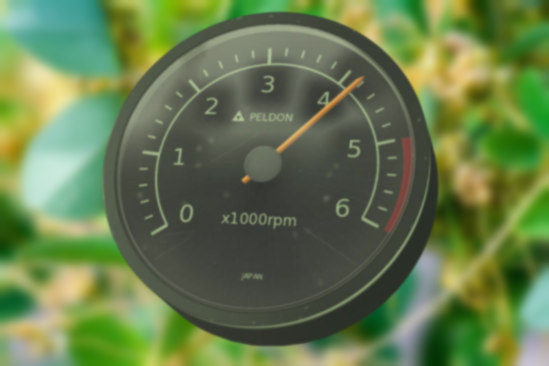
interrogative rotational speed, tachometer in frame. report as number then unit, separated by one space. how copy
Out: 4200 rpm
